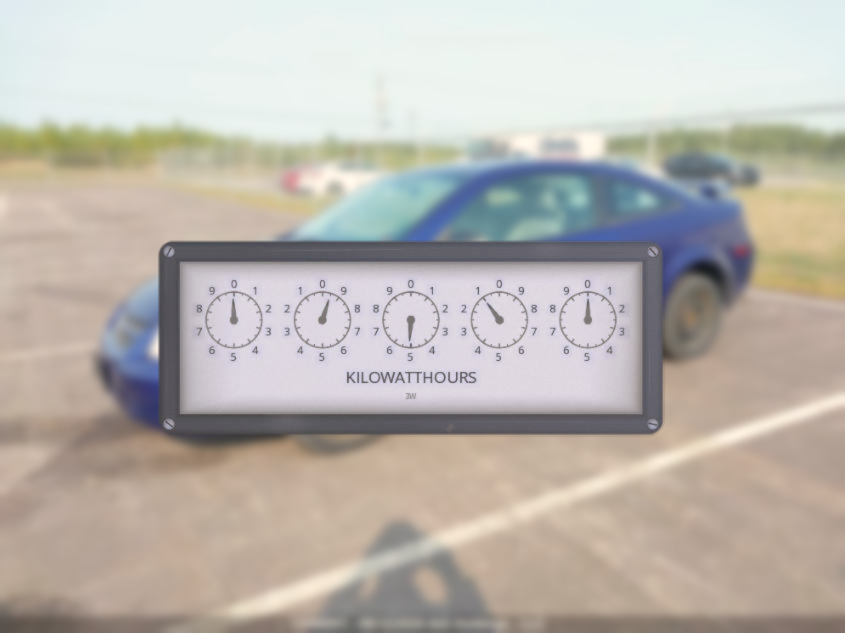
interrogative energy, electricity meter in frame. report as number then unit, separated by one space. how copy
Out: 99510 kWh
